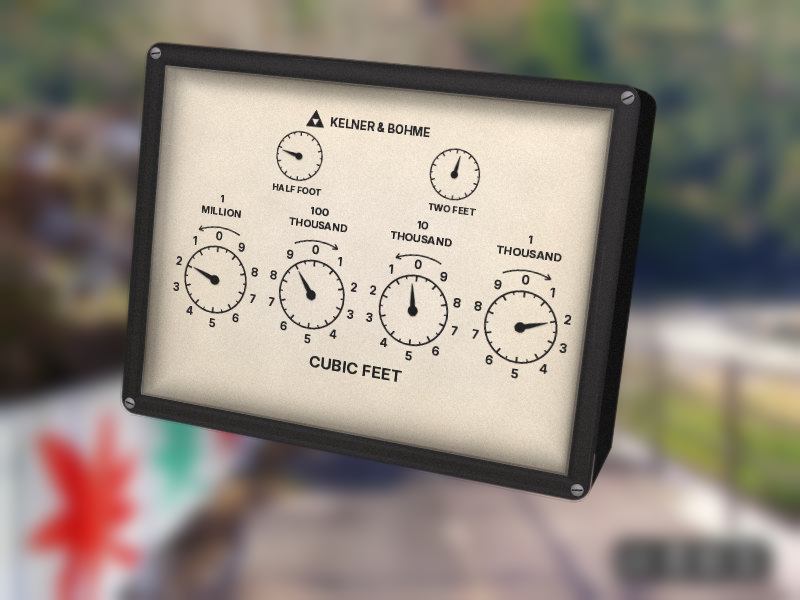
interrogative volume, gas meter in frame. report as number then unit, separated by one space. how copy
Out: 190200 ft³
